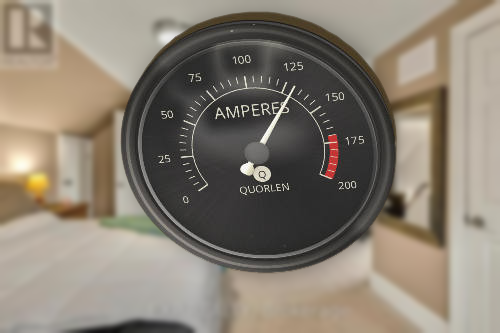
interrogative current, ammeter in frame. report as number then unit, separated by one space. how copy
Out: 130 A
